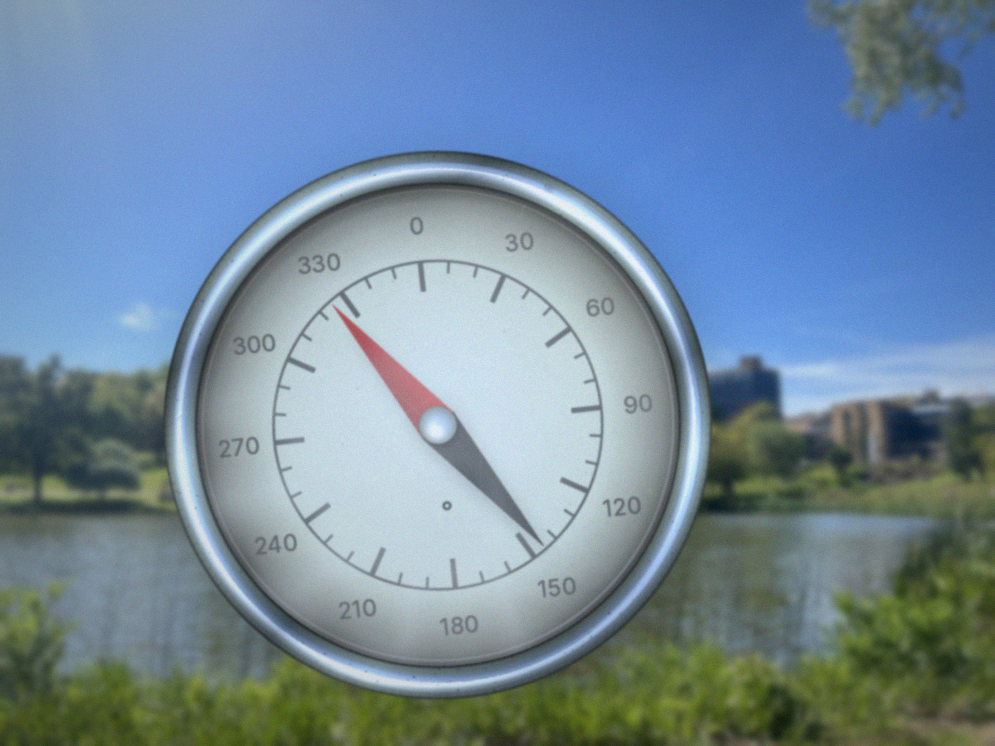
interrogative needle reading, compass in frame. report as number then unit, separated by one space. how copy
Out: 325 °
